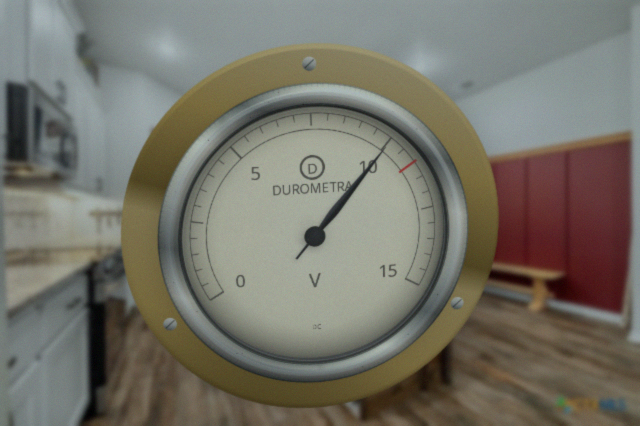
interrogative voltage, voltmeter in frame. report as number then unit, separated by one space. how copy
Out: 10 V
